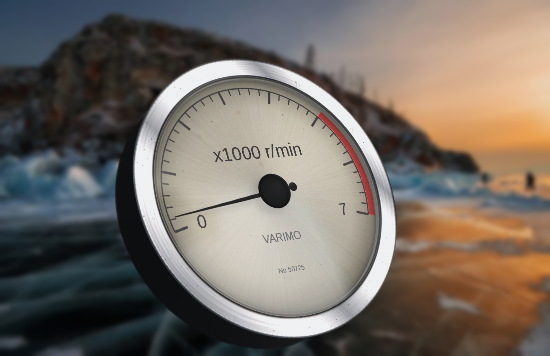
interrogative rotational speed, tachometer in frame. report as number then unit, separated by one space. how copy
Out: 200 rpm
